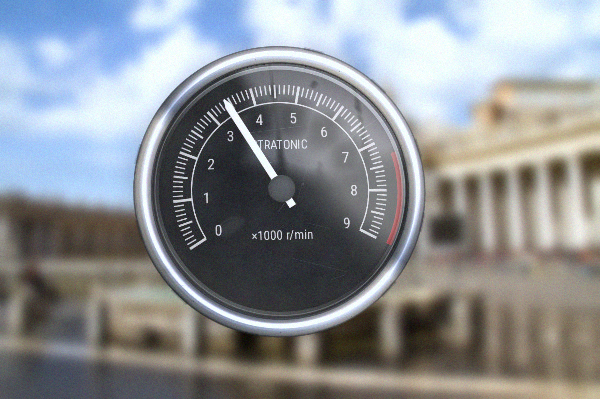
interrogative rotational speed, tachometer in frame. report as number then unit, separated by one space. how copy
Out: 3400 rpm
